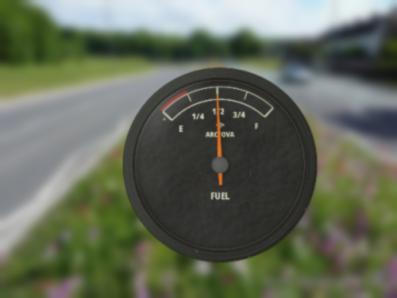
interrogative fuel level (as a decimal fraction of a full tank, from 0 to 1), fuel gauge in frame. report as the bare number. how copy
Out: 0.5
